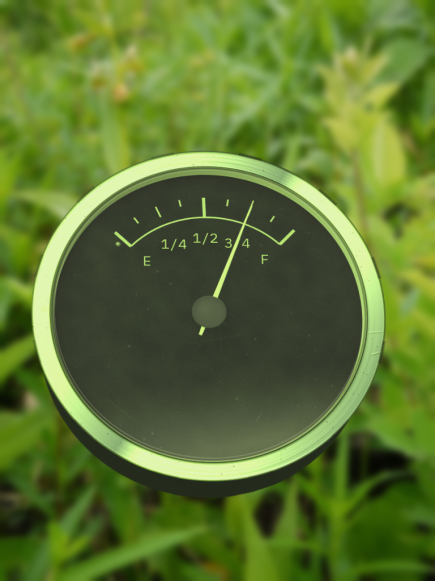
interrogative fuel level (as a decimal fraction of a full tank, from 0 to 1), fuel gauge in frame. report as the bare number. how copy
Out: 0.75
